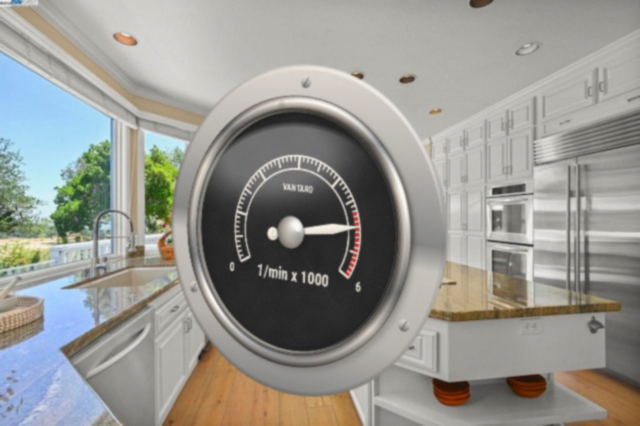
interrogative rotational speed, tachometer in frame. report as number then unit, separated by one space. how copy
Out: 5000 rpm
